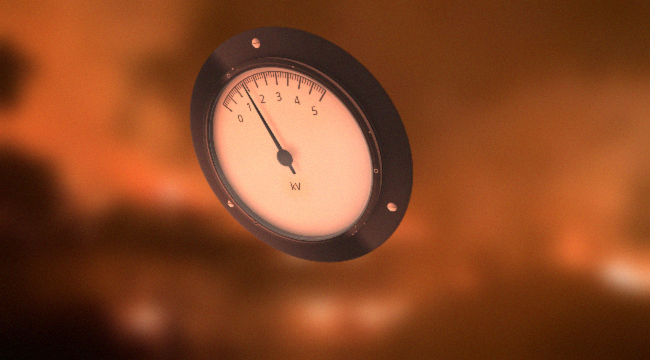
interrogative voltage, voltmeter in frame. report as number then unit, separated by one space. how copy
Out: 1.5 kV
